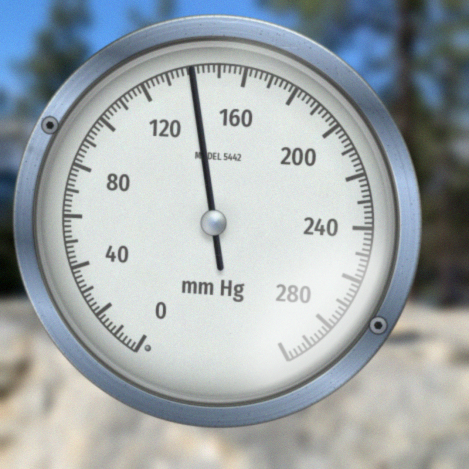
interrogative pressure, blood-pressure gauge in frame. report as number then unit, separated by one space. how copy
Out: 140 mmHg
